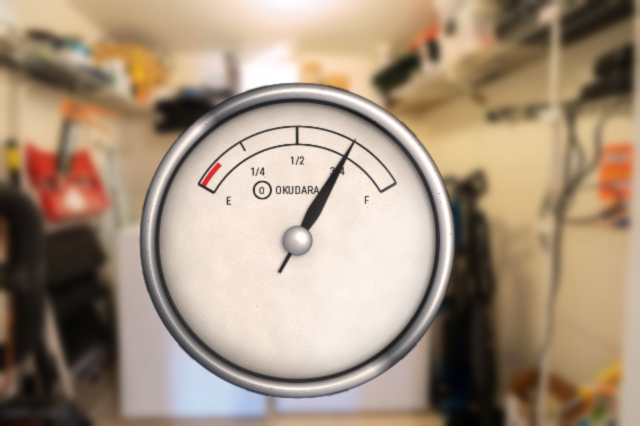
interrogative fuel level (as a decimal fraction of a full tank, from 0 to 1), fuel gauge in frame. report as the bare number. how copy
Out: 0.75
